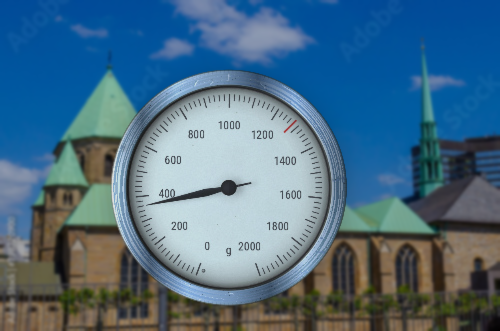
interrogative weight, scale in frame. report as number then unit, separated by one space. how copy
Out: 360 g
